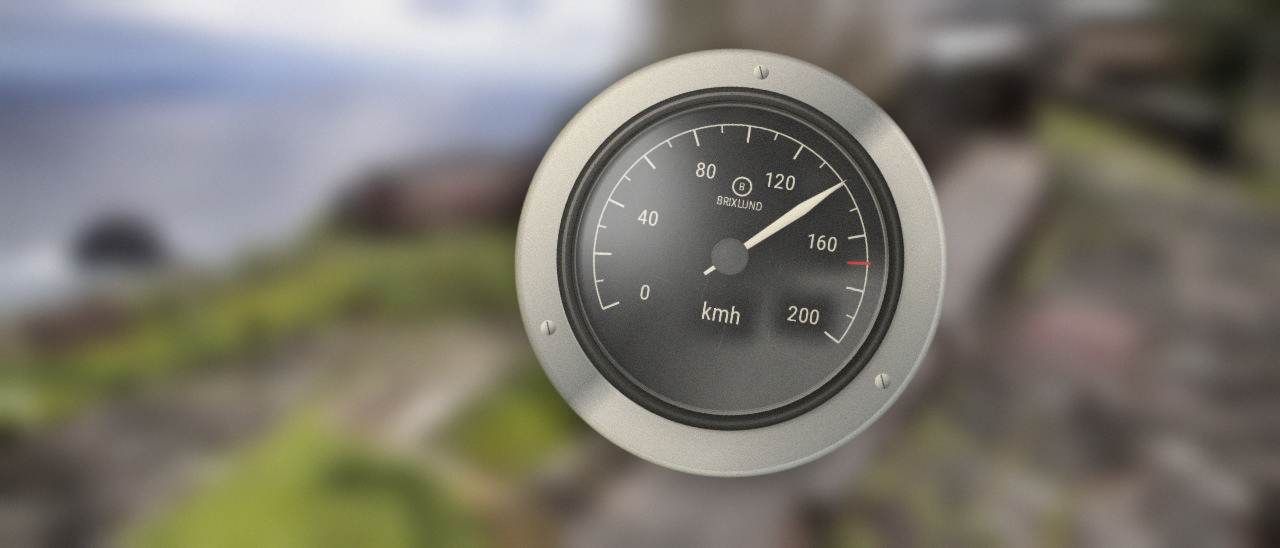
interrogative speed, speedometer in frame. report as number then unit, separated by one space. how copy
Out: 140 km/h
